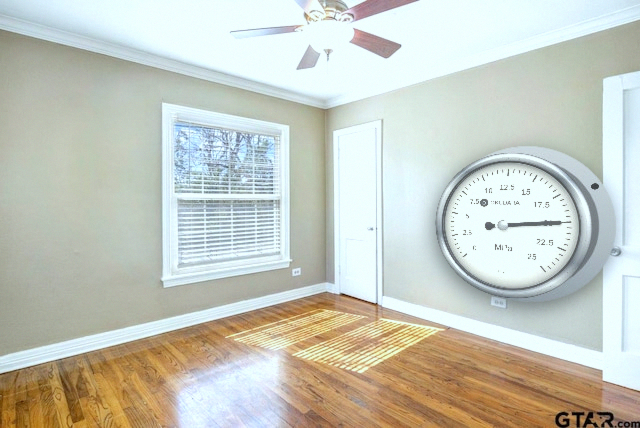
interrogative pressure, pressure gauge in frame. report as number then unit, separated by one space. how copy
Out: 20 MPa
